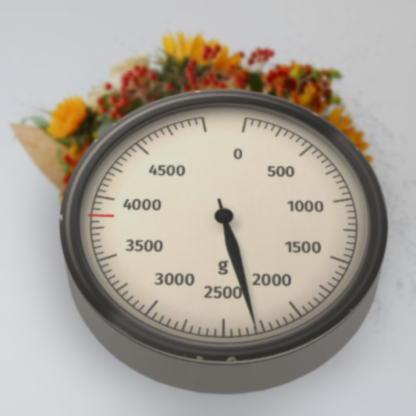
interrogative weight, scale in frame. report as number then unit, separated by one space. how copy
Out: 2300 g
